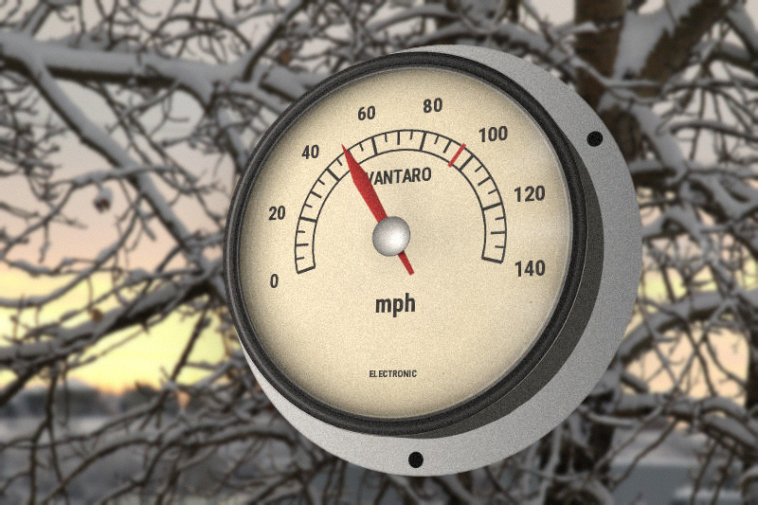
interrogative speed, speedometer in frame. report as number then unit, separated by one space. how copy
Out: 50 mph
